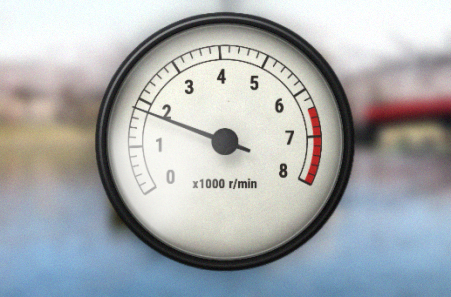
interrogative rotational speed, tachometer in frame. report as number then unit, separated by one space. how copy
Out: 1800 rpm
